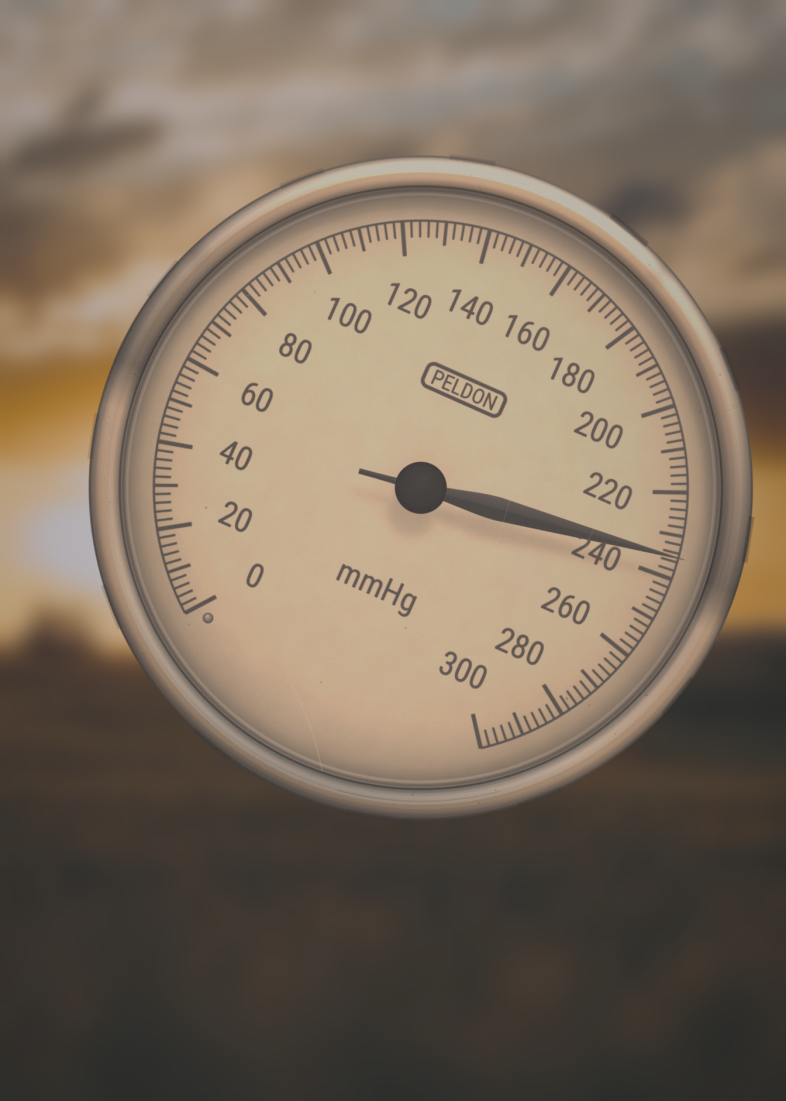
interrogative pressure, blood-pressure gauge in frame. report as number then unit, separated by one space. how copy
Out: 235 mmHg
